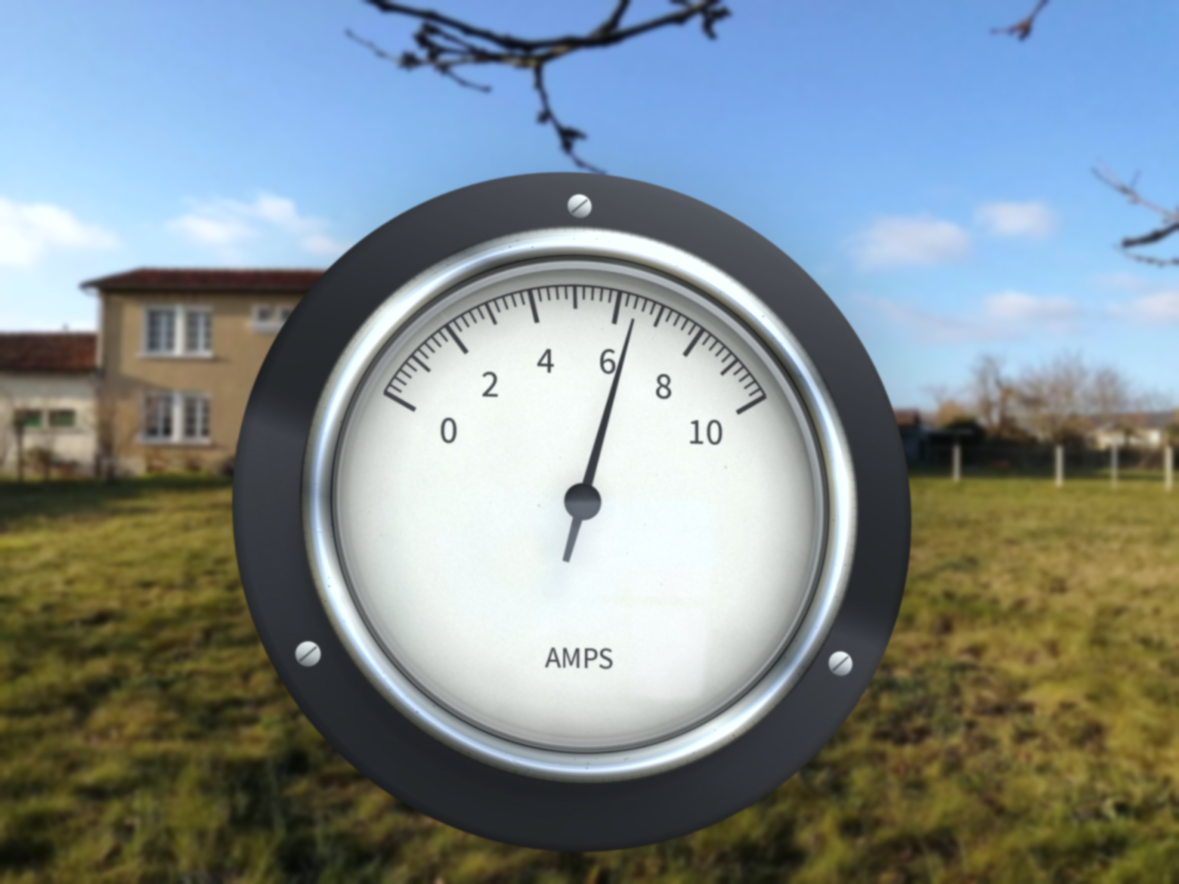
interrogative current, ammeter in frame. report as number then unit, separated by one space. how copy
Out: 6.4 A
